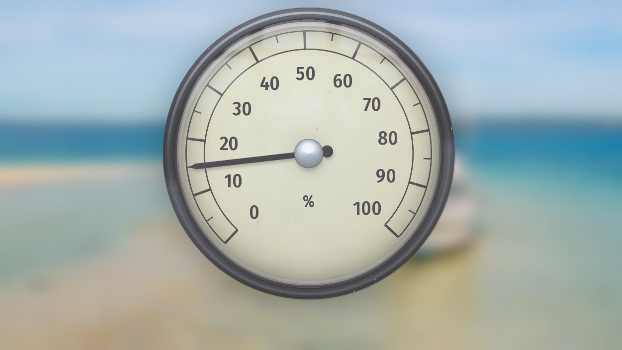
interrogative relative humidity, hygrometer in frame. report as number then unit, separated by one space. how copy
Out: 15 %
